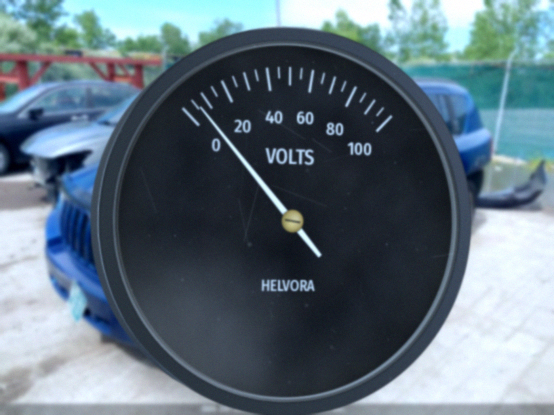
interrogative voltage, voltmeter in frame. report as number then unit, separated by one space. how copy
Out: 5 V
